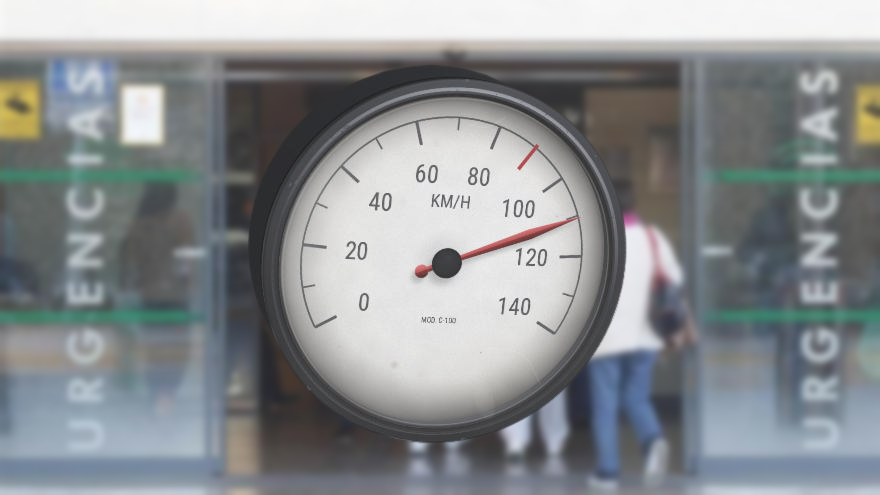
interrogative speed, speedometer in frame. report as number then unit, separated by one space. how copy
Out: 110 km/h
